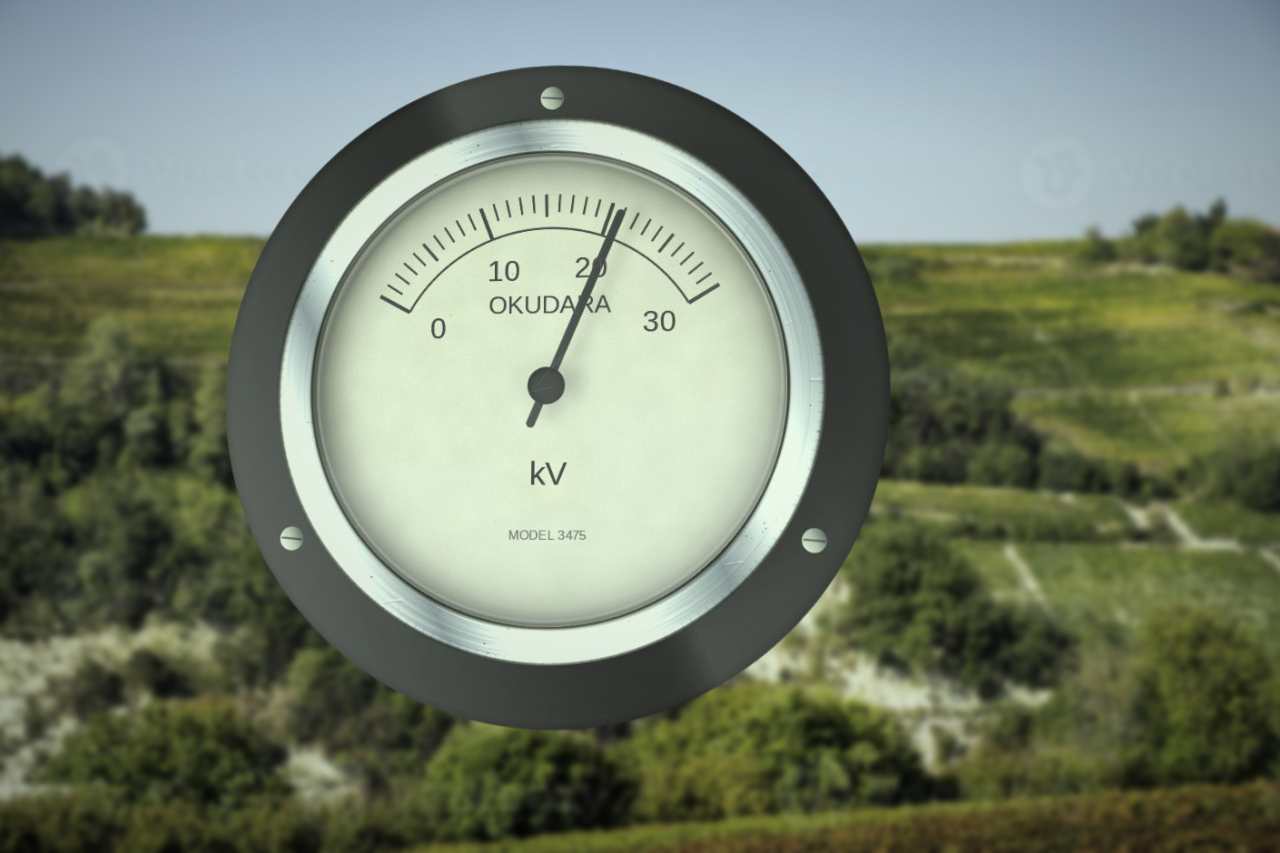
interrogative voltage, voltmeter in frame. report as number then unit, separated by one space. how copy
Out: 21 kV
